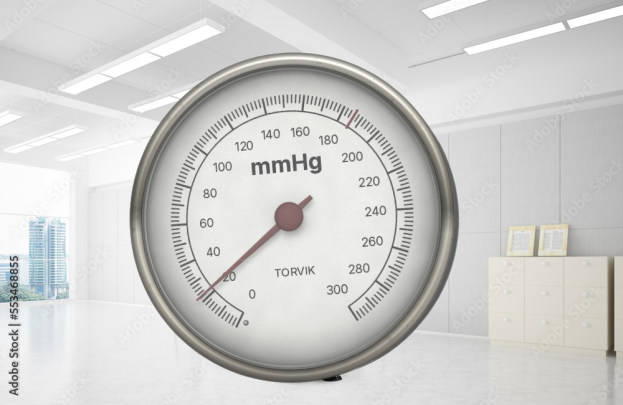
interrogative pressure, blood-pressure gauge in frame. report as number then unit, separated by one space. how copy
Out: 22 mmHg
